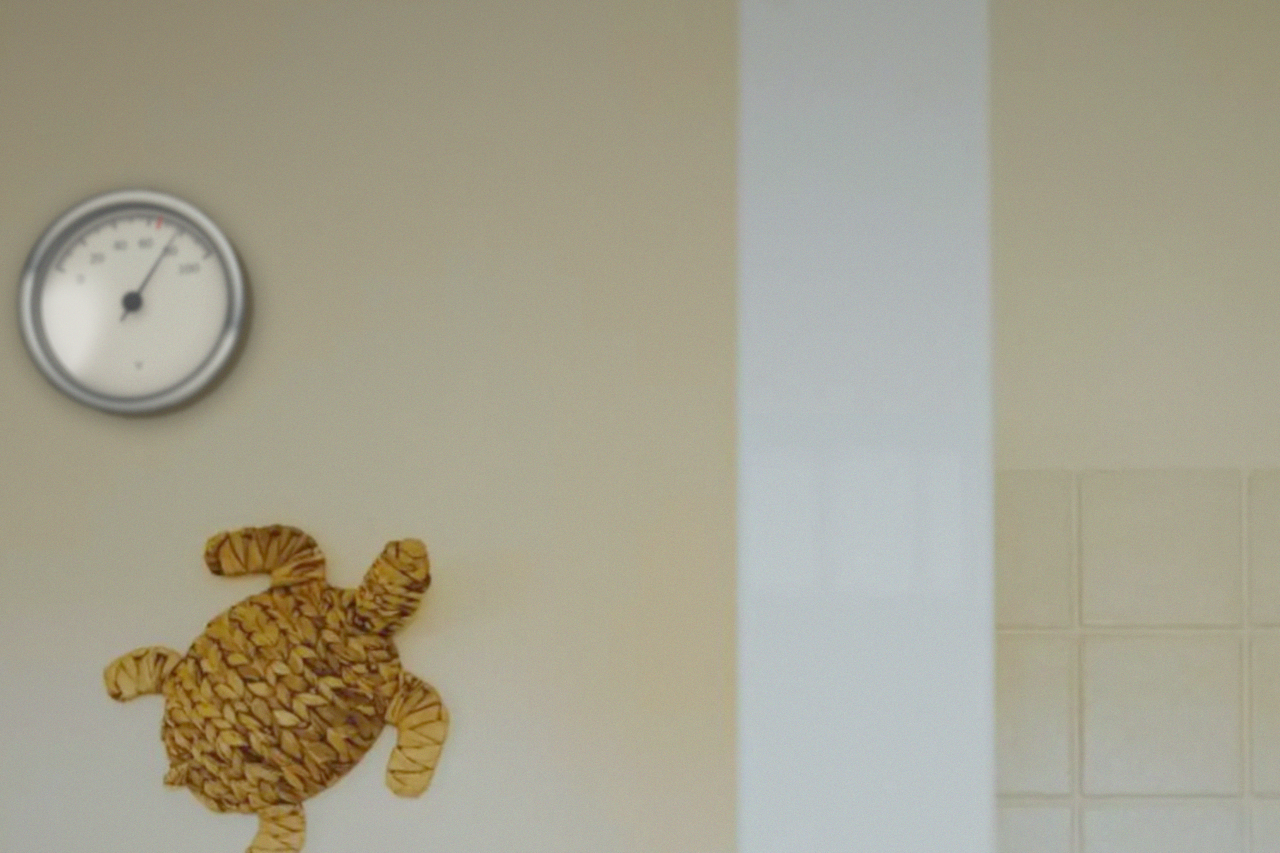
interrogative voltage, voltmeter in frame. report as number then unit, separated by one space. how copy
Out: 80 V
